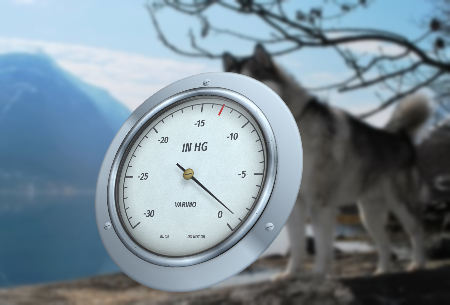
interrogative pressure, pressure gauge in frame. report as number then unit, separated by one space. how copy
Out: -1 inHg
